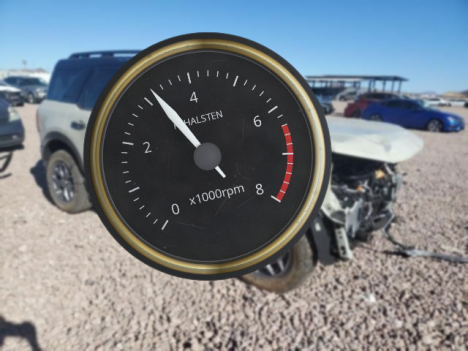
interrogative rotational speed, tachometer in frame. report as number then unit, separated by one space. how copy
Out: 3200 rpm
